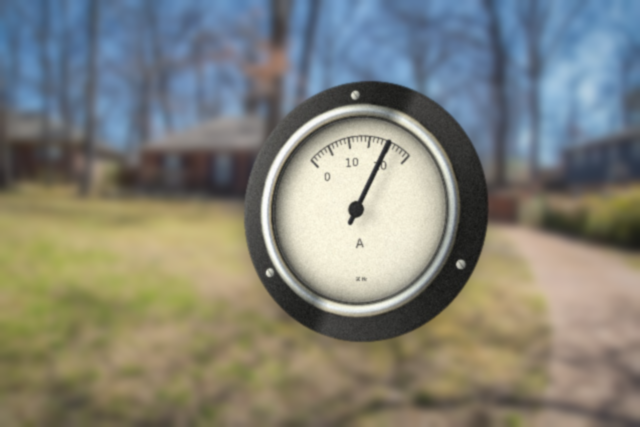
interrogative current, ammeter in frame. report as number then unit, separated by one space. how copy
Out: 20 A
